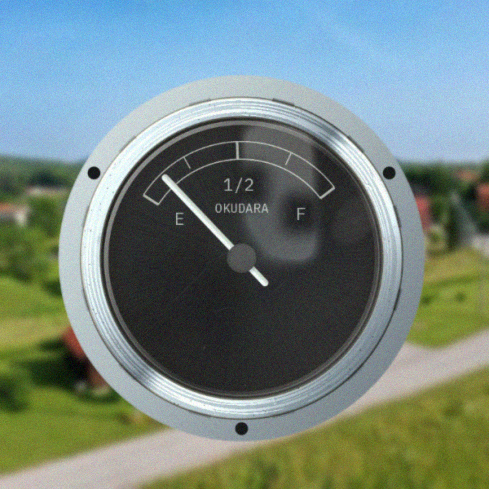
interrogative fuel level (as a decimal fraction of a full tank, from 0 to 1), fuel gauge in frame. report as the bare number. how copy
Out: 0.125
